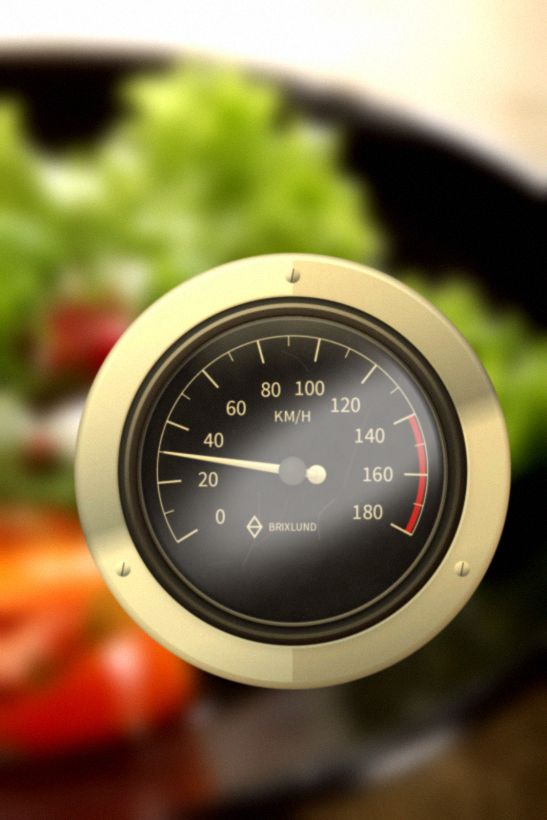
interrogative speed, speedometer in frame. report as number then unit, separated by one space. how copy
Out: 30 km/h
